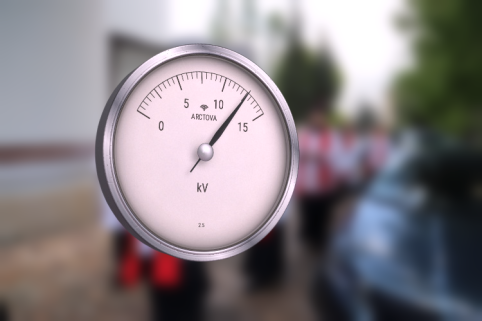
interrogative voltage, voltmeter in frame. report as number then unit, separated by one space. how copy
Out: 12.5 kV
